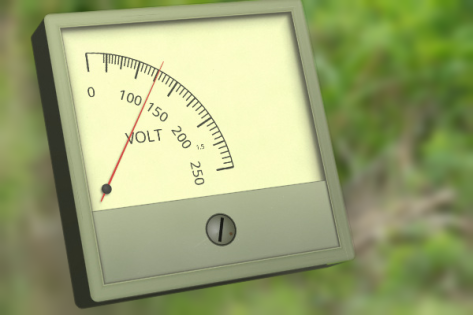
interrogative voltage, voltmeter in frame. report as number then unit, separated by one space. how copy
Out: 125 V
